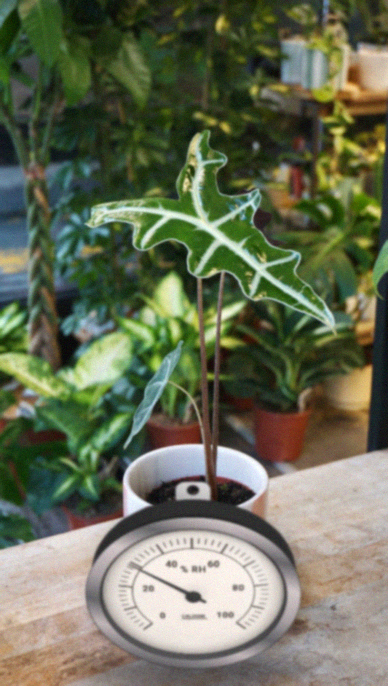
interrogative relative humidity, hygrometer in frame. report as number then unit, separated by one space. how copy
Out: 30 %
